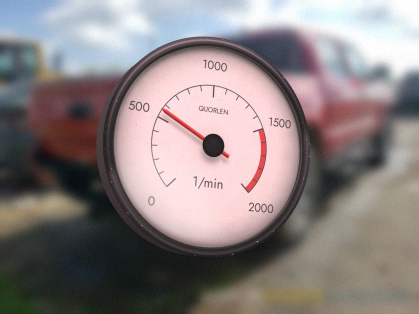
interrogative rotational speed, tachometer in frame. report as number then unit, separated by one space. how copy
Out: 550 rpm
